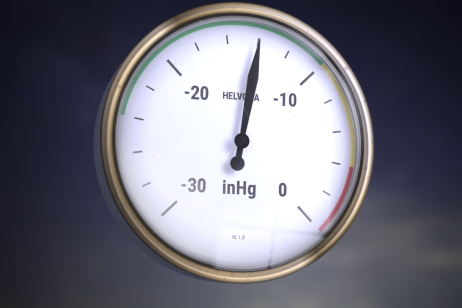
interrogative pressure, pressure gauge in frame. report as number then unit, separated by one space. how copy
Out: -14 inHg
